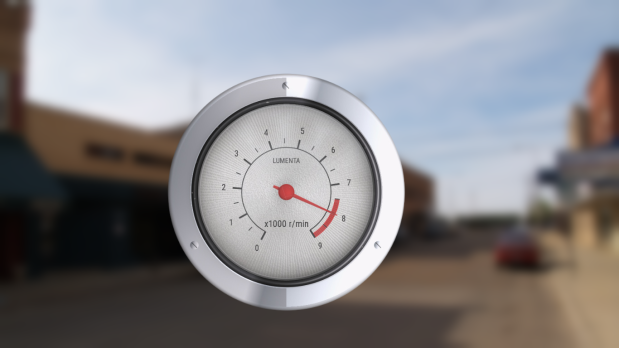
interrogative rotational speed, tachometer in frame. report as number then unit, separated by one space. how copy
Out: 8000 rpm
